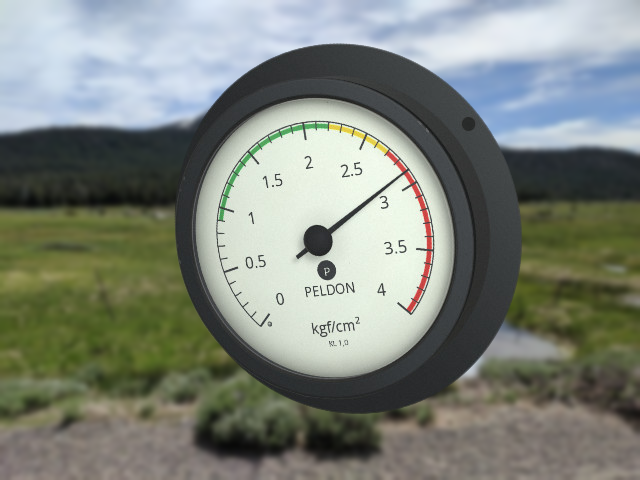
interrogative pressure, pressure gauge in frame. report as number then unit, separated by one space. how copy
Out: 2.9 kg/cm²
